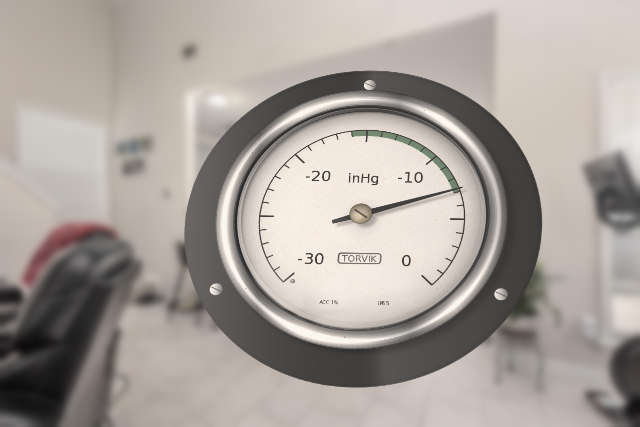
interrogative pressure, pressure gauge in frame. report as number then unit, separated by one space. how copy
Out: -7 inHg
